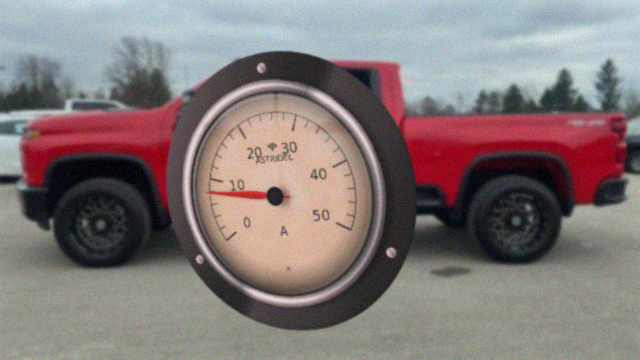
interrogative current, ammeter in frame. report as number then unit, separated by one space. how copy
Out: 8 A
